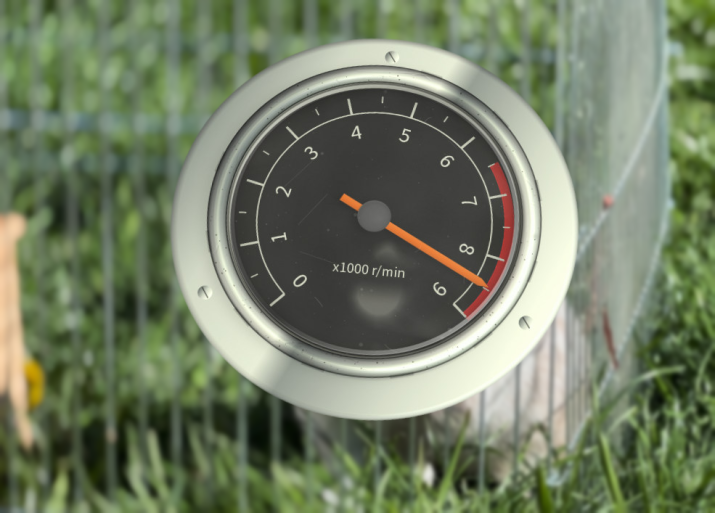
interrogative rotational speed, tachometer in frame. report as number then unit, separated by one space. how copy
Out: 8500 rpm
